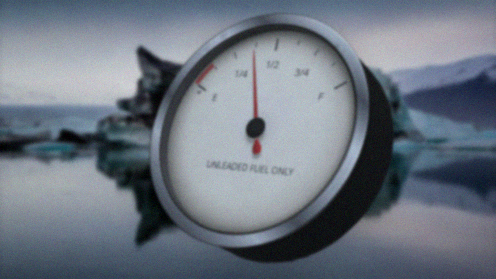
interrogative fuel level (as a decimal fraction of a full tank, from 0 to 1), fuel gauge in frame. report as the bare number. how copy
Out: 0.375
